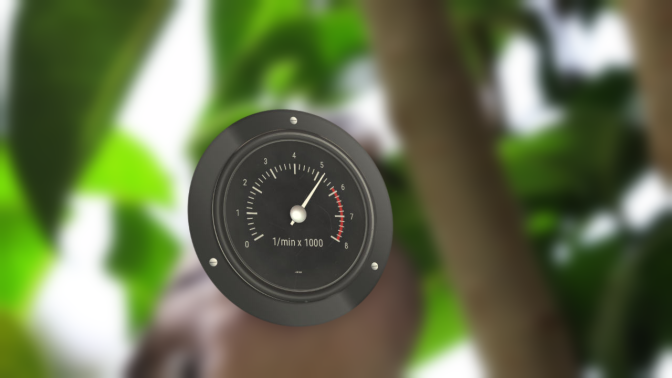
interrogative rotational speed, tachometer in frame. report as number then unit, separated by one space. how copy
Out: 5200 rpm
